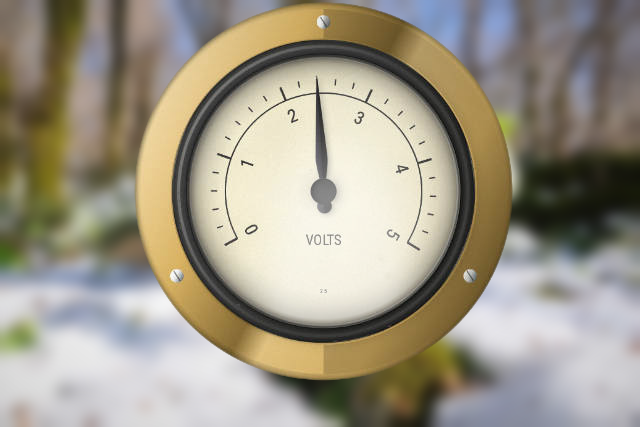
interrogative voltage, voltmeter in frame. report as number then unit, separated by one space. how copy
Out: 2.4 V
